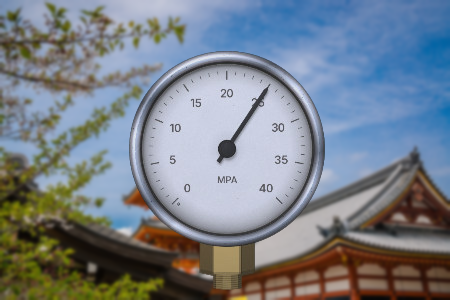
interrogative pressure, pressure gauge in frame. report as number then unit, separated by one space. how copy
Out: 25 MPa
